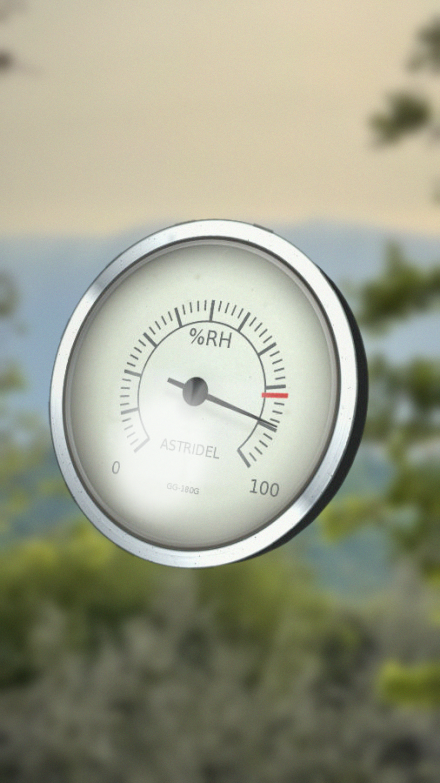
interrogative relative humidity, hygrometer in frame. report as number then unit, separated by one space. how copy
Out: 89 %
